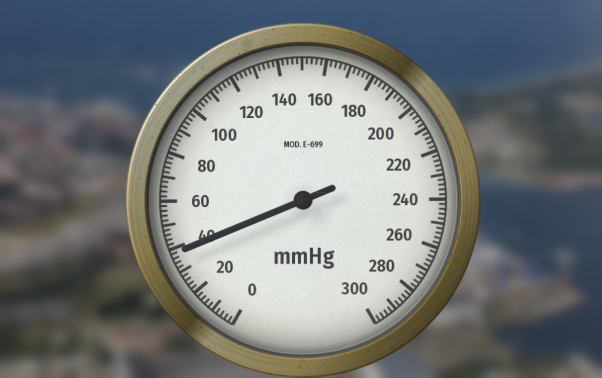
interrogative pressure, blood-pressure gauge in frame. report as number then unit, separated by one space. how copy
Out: 38 mmHg
